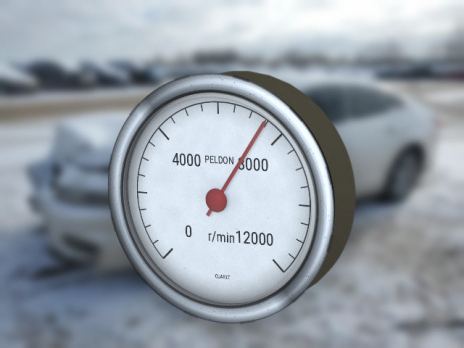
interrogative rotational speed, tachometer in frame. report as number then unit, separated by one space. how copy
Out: 7500 rpm
